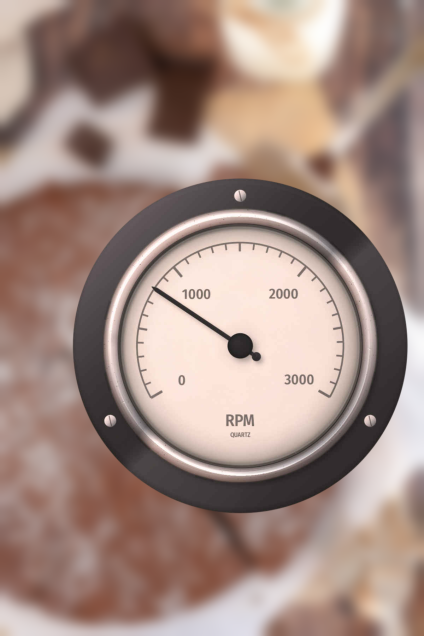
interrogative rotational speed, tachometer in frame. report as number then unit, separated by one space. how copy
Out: 800 rpm
